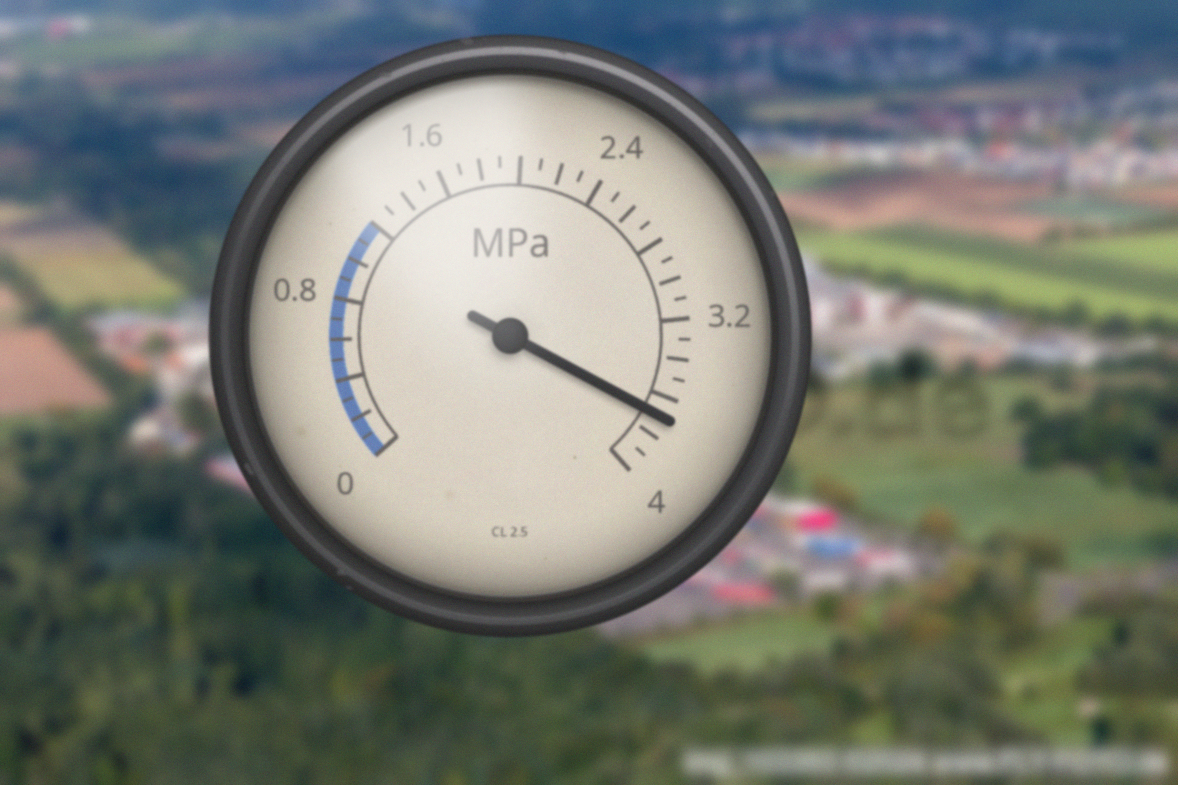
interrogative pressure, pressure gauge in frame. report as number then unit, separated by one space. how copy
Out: 3.7 MPa
